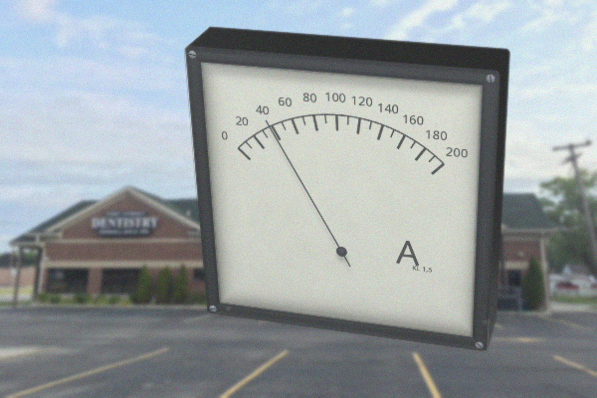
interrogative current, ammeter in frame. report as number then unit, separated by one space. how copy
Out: 40 A
